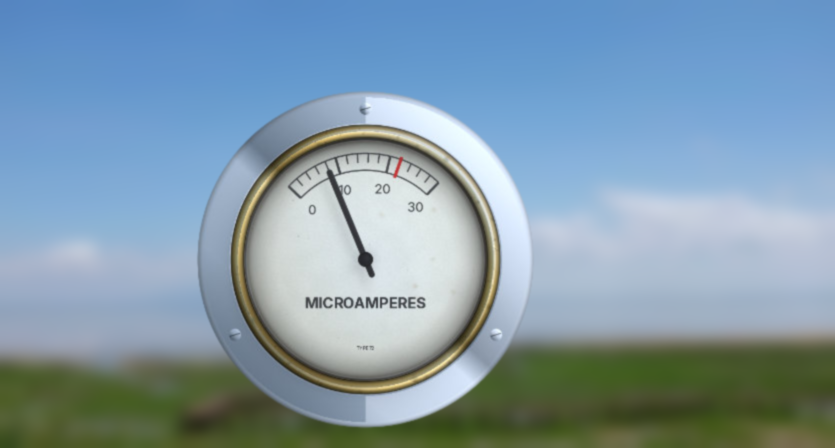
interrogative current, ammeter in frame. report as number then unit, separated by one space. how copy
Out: 8 µA
